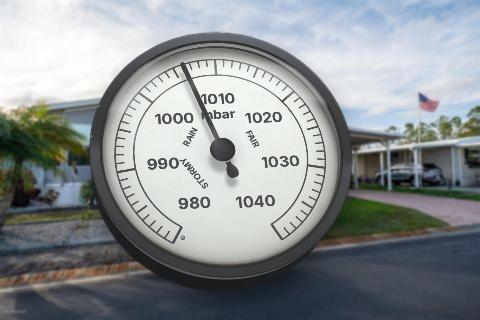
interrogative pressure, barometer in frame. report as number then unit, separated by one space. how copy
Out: 1006 mbar
